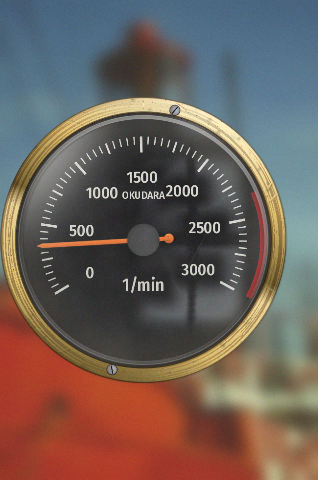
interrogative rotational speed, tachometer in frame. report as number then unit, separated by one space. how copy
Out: 350 rpm
